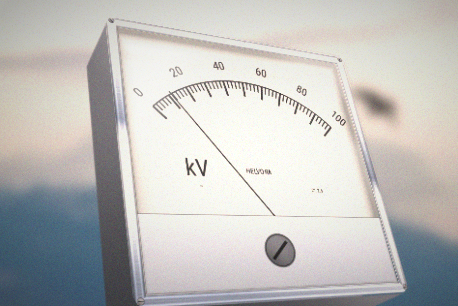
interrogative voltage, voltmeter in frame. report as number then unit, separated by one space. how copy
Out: 10 kV
